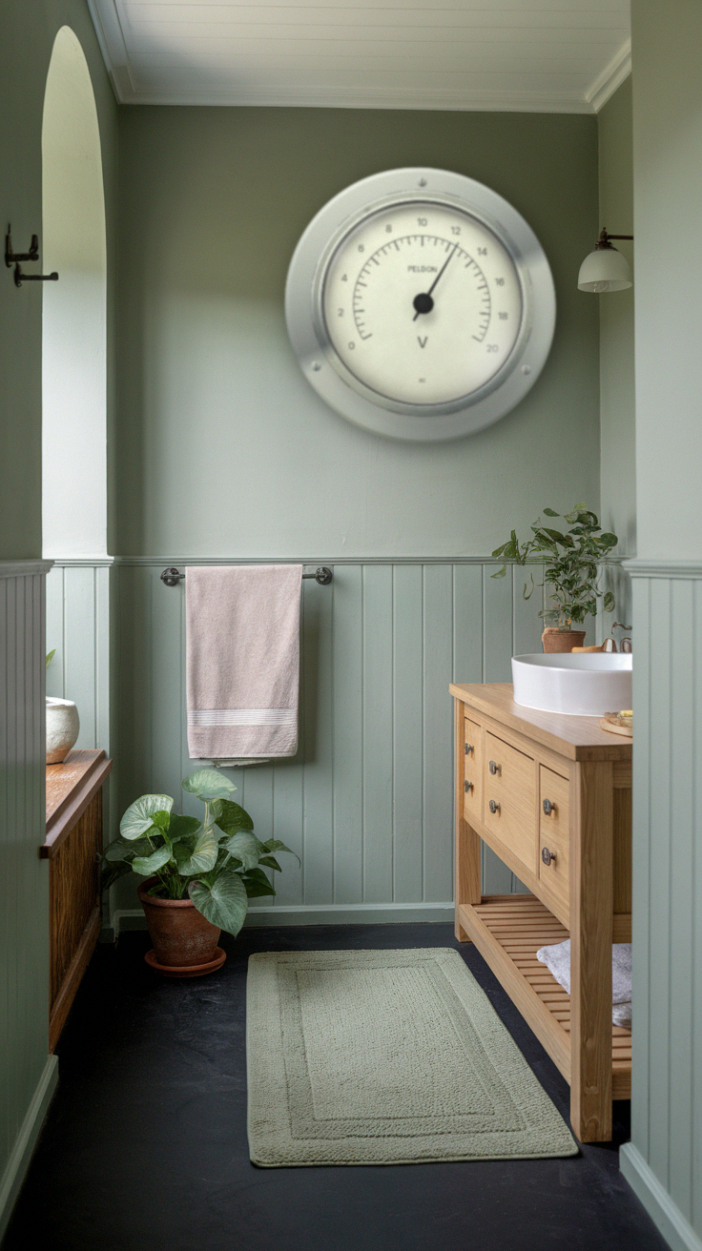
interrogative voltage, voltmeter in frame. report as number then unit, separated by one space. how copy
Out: 12.5 V
